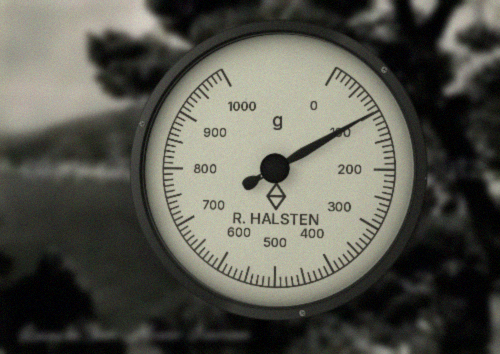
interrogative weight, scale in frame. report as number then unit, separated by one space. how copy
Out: 100 g
